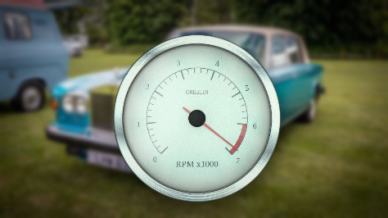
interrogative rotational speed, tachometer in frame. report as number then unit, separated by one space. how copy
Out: 6800 rpm
